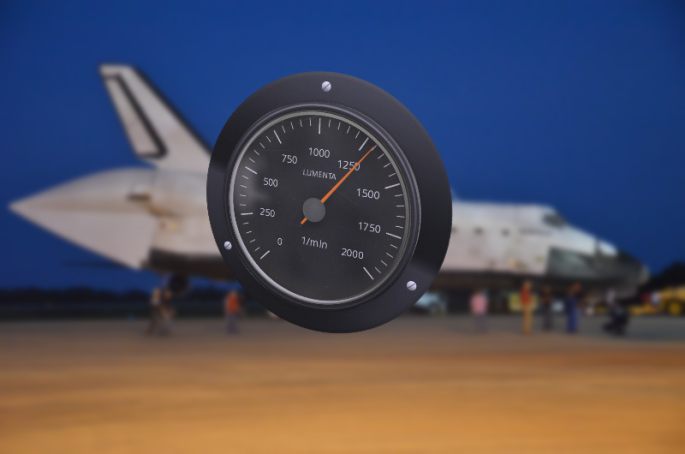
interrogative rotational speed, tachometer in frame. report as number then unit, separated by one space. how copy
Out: 1300 rpm
